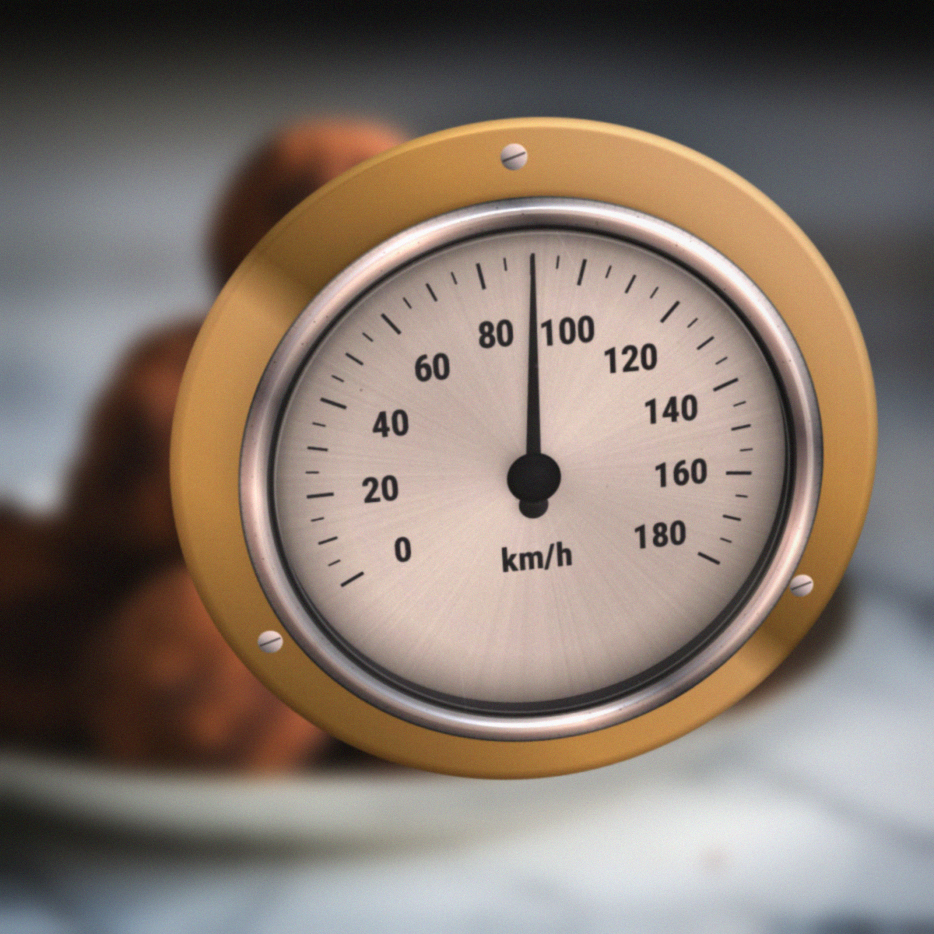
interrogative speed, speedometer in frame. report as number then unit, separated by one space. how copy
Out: 90 km/h
